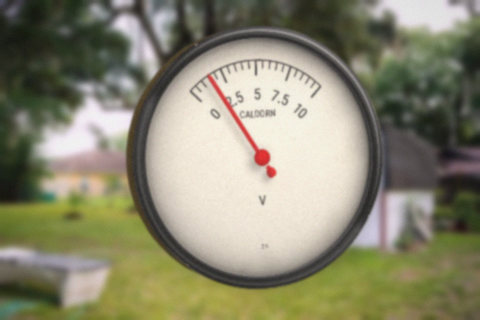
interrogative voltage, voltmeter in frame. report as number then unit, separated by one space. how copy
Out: 1.5 V
